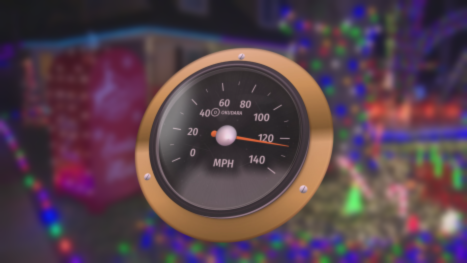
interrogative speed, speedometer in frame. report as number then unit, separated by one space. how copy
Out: 125 mph
